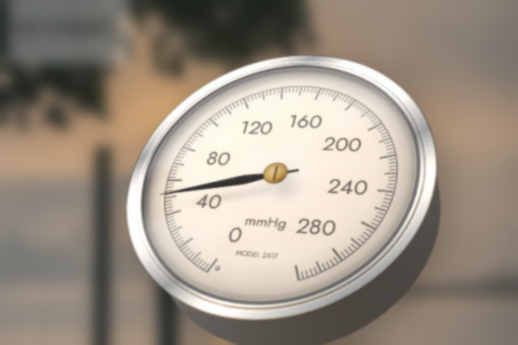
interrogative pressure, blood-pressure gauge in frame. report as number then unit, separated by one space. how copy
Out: 50 mmHg
